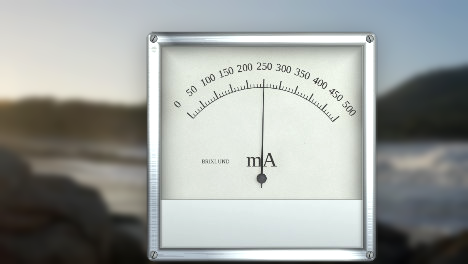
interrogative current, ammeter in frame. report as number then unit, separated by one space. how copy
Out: 250 mA
